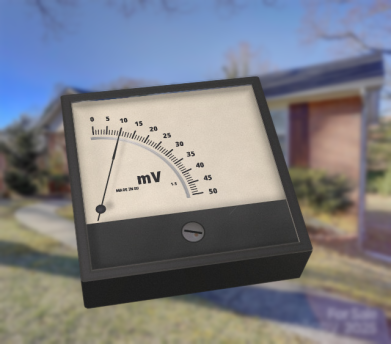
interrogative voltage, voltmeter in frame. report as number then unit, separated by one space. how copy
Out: 10 mV
